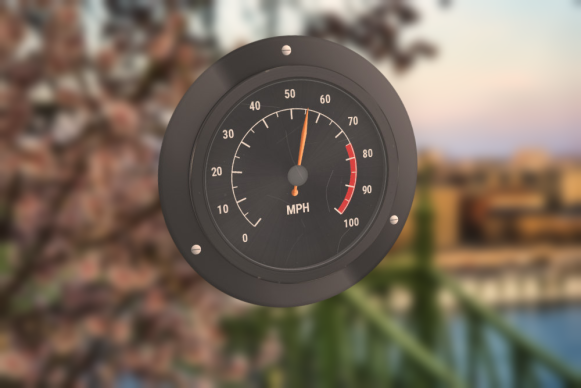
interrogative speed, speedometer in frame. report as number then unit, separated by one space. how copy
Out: 55 mph
